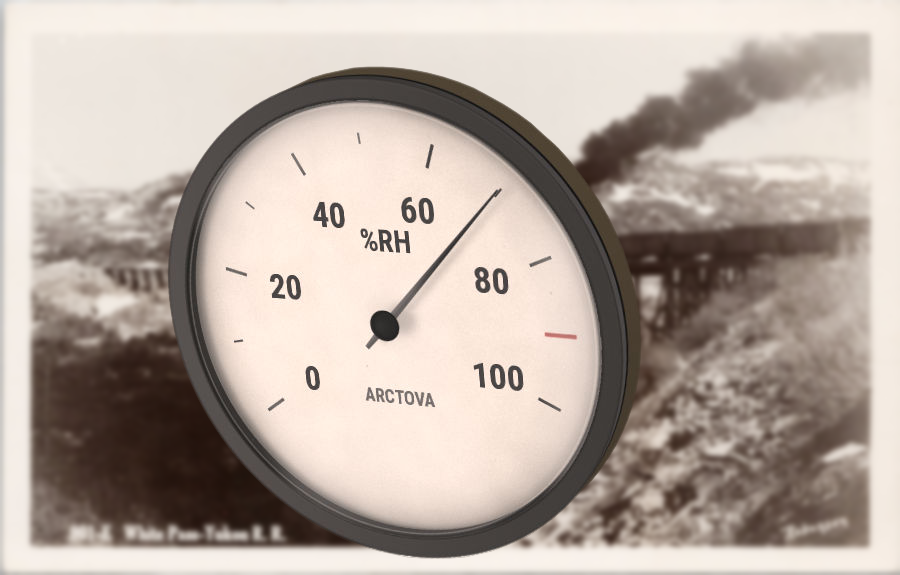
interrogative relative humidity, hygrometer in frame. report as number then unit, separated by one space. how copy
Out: 70 %
